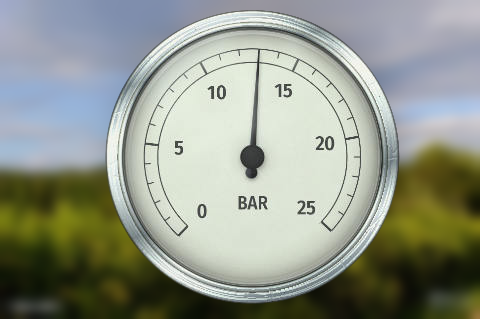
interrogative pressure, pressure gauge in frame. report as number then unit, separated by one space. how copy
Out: 13 bar
